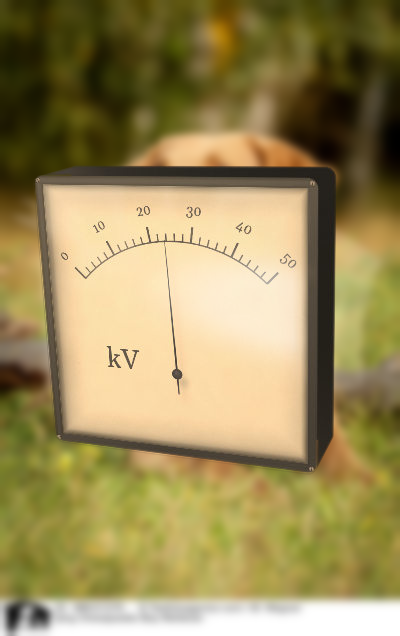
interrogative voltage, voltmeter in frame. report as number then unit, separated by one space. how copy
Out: 24 kV
